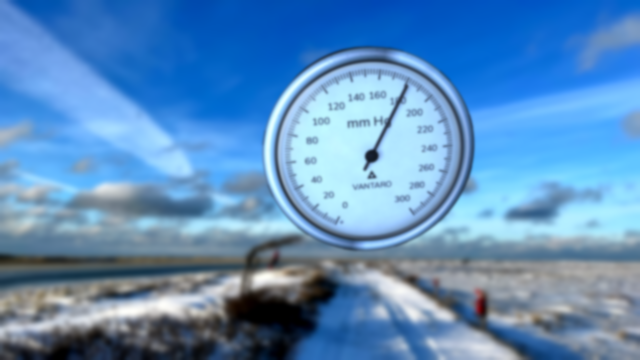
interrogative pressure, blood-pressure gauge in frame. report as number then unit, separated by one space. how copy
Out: 180 mmHg
